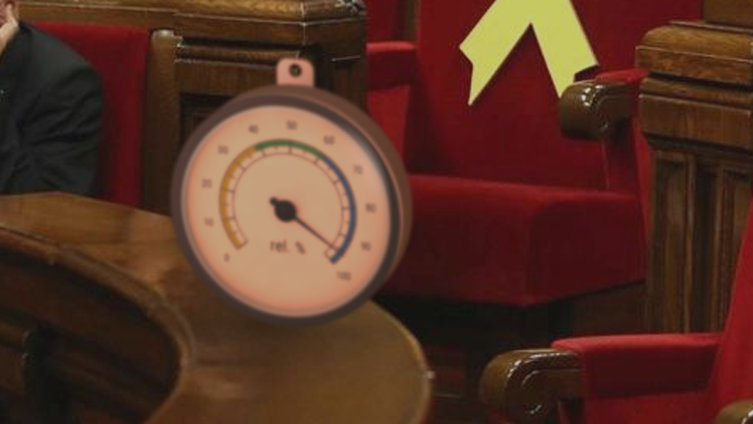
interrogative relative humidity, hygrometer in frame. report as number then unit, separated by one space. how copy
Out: 95 %
